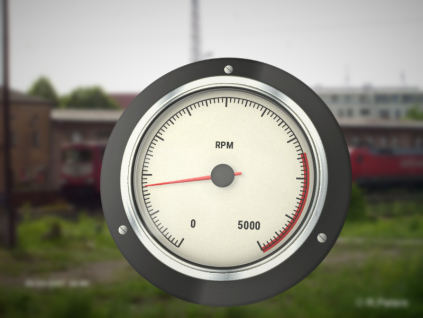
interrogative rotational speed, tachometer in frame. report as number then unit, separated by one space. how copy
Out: 850 rpm
